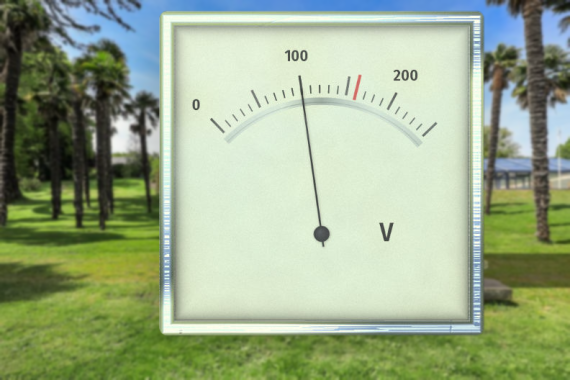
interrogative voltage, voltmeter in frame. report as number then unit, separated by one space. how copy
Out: 100 V
